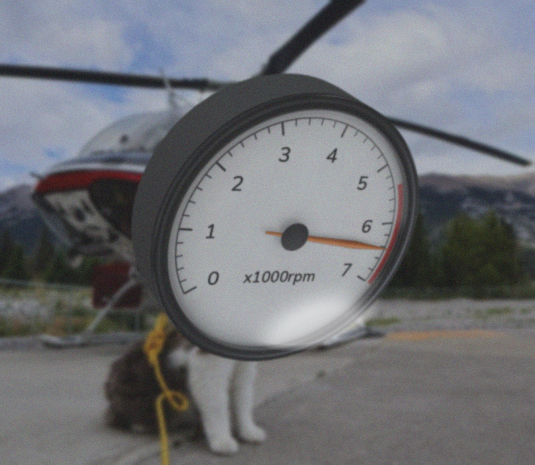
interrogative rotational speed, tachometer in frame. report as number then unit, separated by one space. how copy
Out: 6400 rpm
